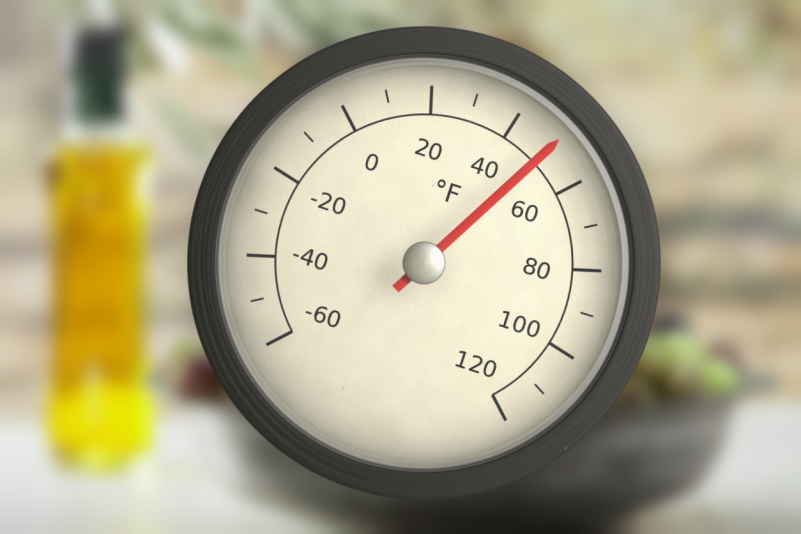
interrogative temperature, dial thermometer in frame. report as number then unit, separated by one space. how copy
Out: 50 °F
